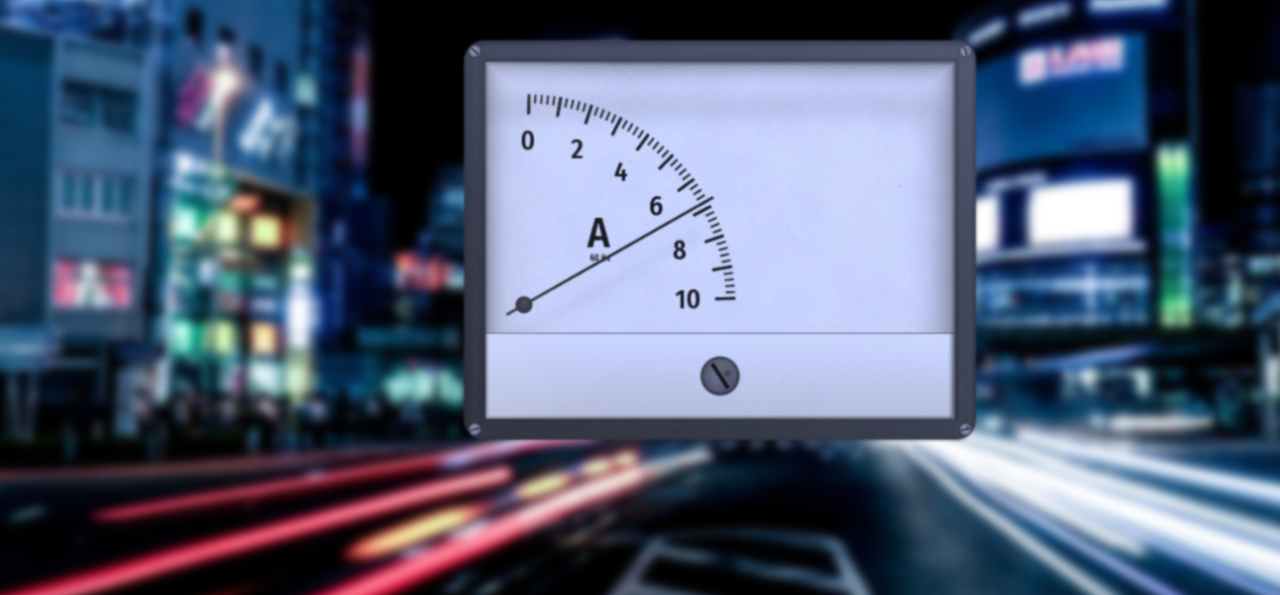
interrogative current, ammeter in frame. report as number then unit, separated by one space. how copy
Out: 6.8 A
